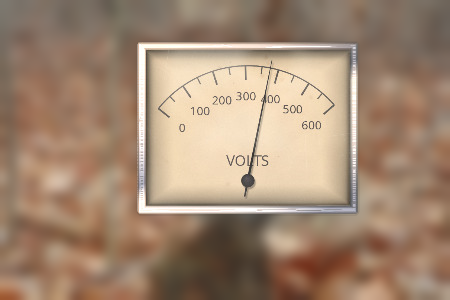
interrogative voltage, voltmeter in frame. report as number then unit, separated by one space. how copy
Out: 375 V
